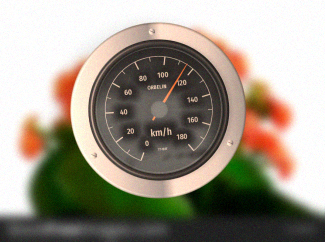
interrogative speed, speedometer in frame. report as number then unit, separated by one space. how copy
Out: 115 km/h
